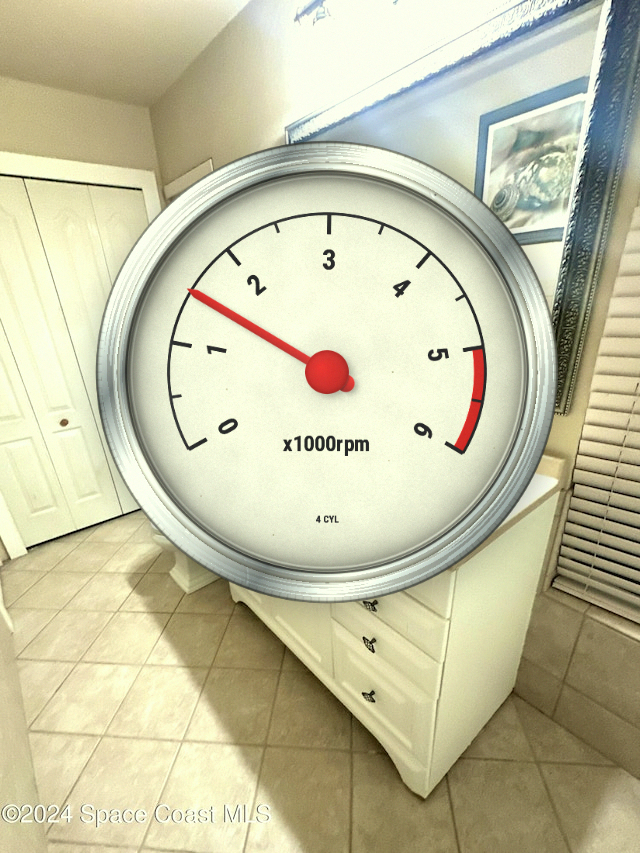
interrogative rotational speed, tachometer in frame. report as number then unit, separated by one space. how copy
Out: 1500 rpm
